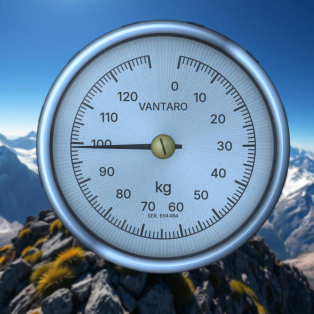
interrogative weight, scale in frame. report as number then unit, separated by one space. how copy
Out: 99 kg
